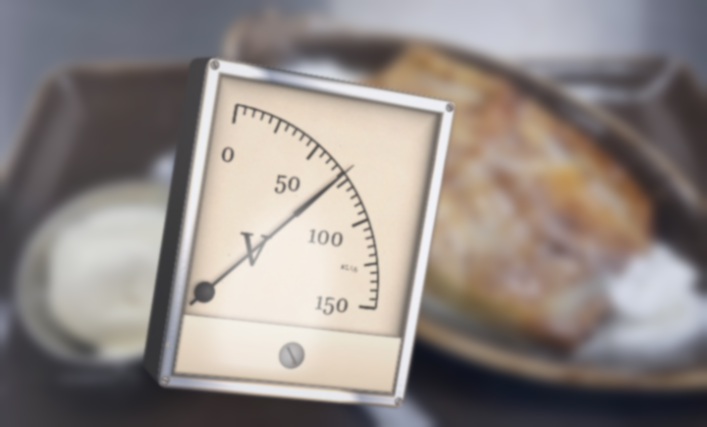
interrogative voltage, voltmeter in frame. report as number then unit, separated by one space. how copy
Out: 70 V
